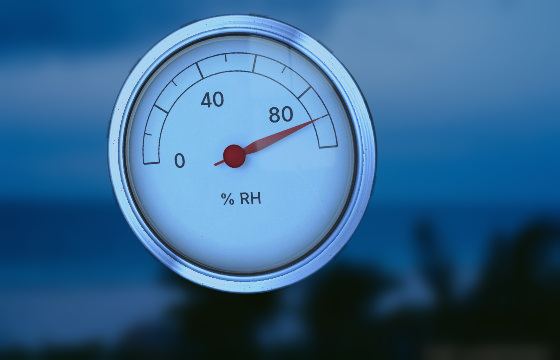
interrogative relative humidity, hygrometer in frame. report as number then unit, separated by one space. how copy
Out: 90 %
